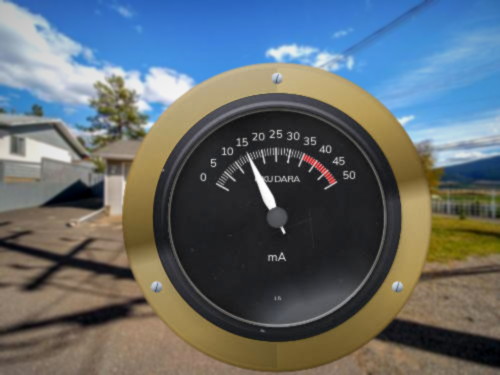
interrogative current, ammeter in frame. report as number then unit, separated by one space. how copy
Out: 15 mA
